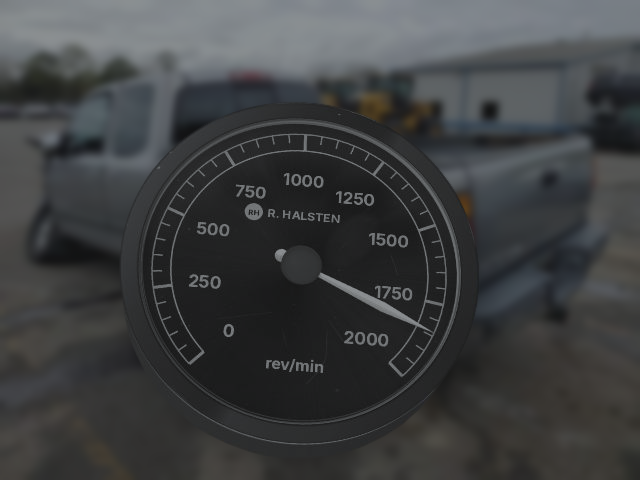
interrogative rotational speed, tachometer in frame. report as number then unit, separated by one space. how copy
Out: 1850 rpm
